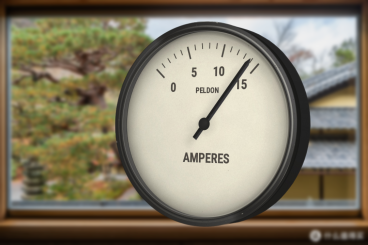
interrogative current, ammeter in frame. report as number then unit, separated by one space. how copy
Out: 14 A
